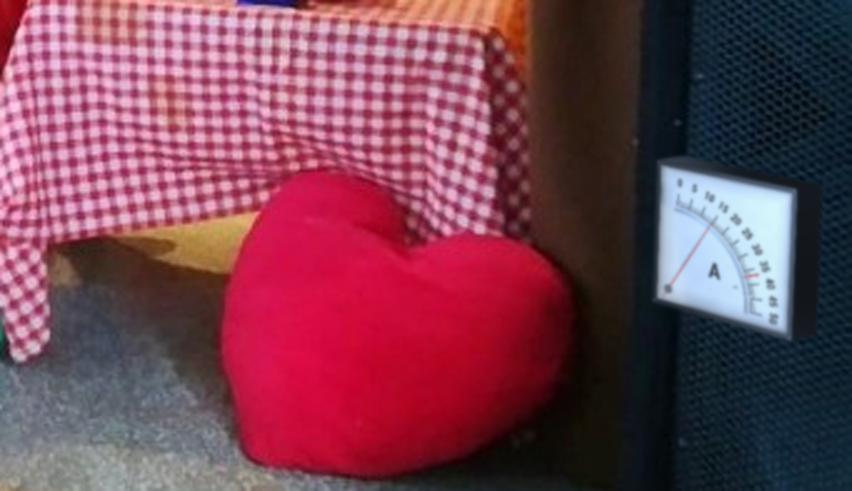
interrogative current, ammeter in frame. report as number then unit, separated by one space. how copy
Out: 15 A
